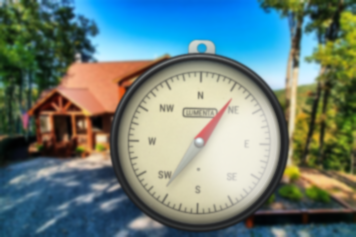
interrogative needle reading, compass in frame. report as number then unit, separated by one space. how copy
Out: 35 °
